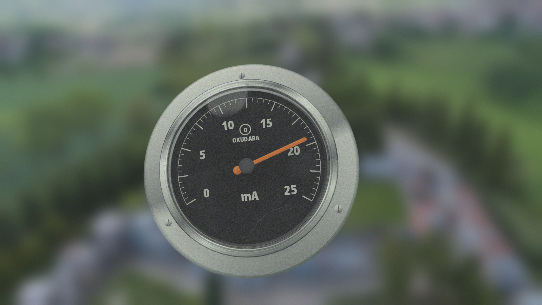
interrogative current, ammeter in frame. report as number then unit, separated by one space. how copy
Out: 19.5 mA
